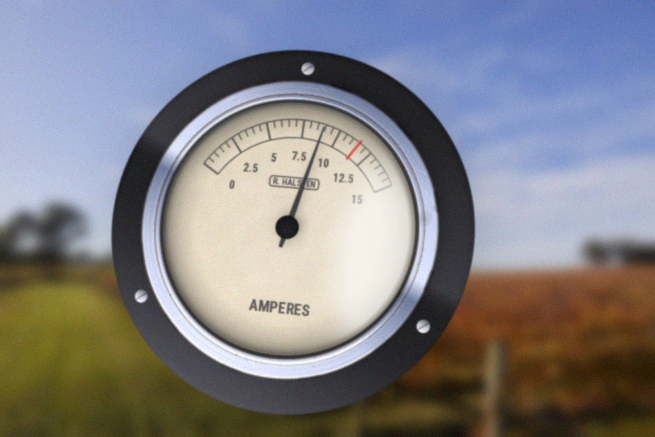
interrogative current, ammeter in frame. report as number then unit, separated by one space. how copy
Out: 9 A
